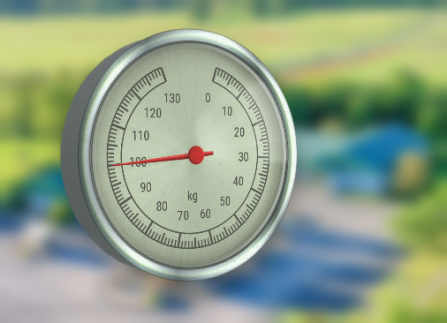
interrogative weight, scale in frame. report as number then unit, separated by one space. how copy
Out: 100 kg
